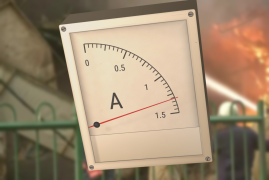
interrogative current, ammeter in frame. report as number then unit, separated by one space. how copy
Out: 1.3 A
